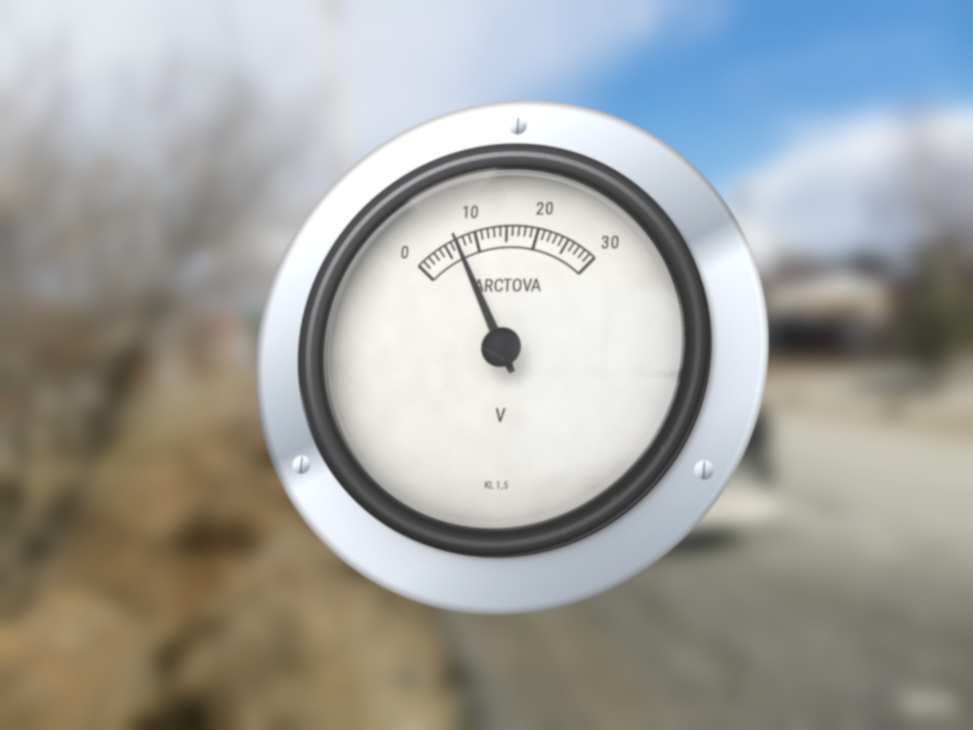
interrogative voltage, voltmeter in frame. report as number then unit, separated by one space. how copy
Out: 7 V
